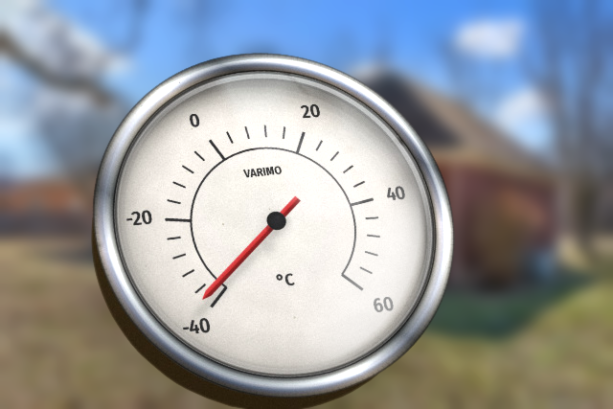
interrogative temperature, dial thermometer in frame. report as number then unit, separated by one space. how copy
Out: -38 °C
